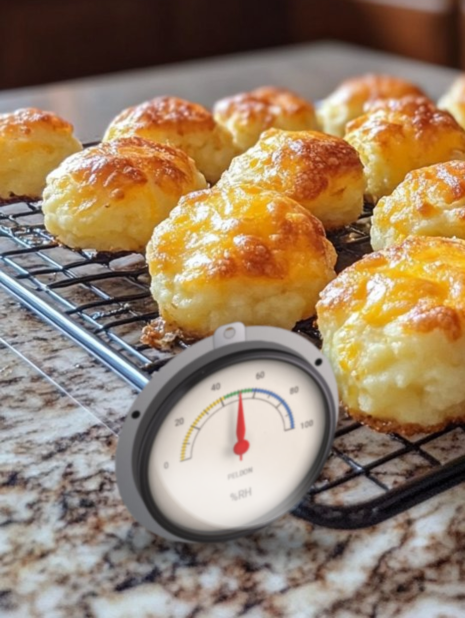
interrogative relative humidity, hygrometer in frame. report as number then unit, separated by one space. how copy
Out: 50 %
